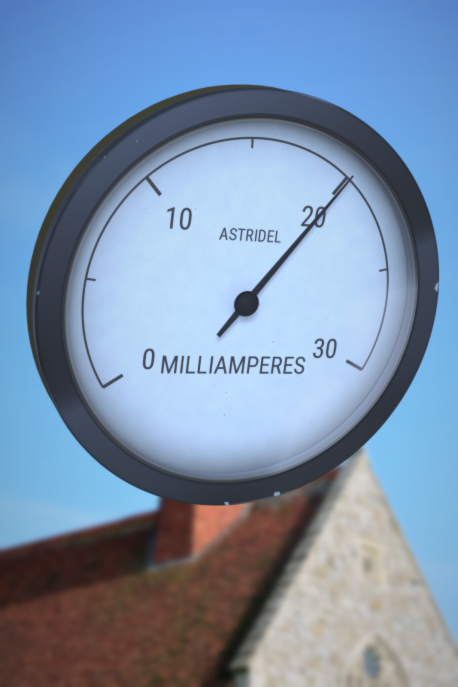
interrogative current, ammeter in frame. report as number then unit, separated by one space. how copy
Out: 20 mA
